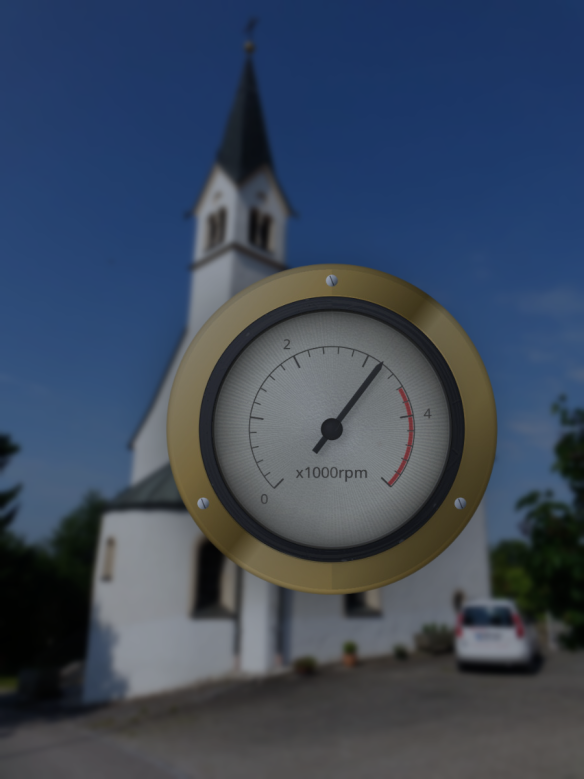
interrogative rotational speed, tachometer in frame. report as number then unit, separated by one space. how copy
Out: 3200 rpm
